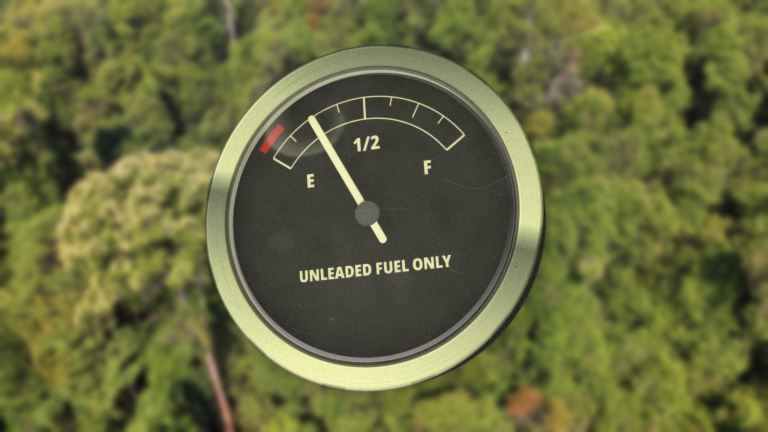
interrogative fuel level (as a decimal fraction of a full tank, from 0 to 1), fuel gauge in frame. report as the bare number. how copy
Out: 0.25
